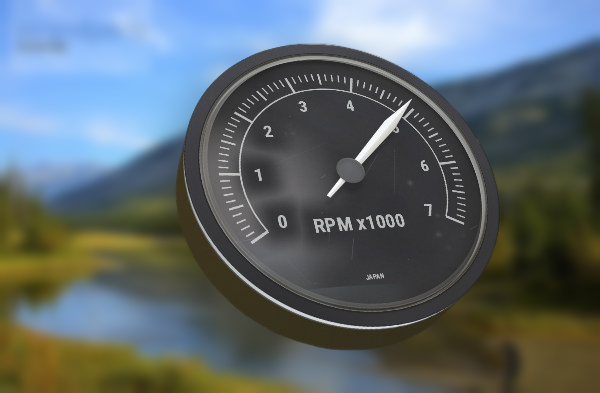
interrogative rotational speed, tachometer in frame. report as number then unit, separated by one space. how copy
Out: 4900 rpm
